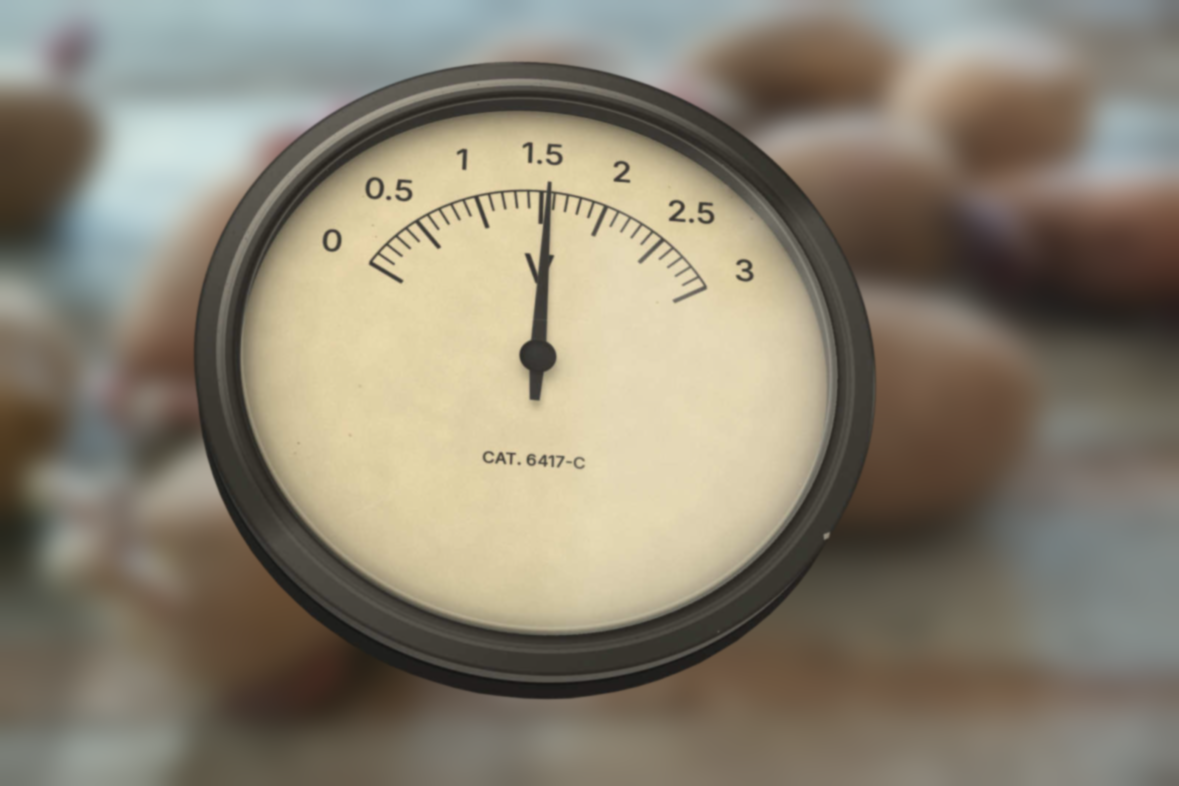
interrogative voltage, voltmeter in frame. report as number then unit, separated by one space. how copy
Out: 1.55 V
